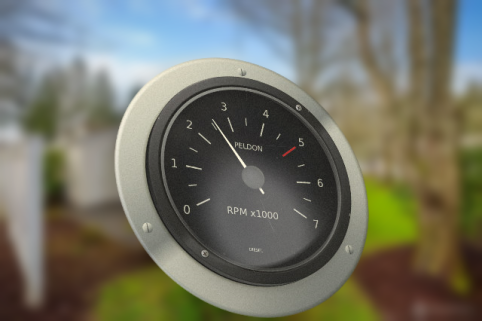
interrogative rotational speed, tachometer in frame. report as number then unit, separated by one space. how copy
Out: 2500 rpm
